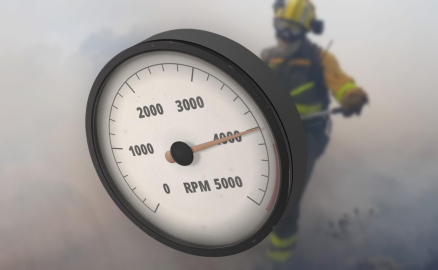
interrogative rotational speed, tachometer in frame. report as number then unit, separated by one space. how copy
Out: 4000 rpm
